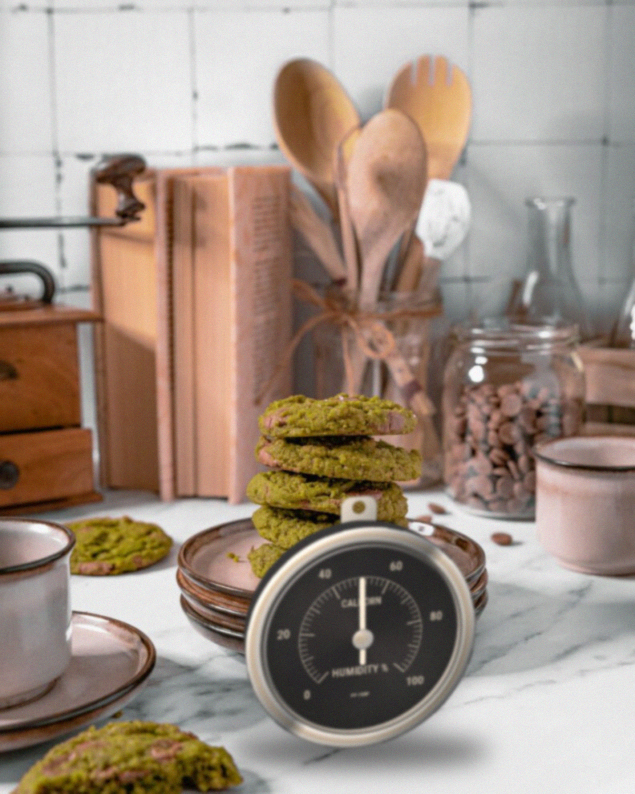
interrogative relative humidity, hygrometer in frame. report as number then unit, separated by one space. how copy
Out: 50 %
